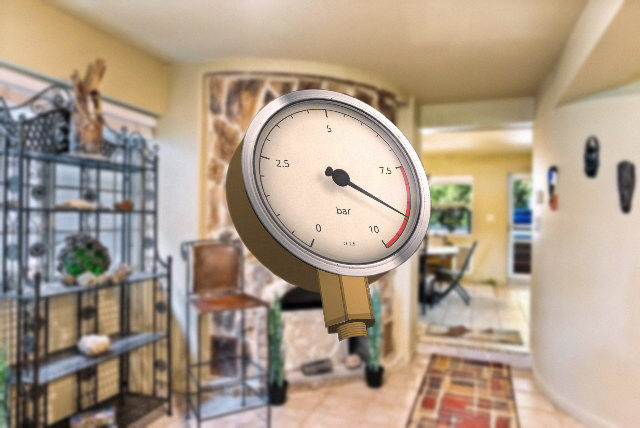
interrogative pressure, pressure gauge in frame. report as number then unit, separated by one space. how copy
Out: 9 bar
